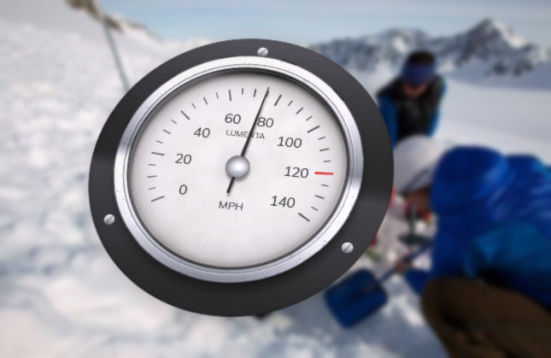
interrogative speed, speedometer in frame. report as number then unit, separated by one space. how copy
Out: 75 mph
